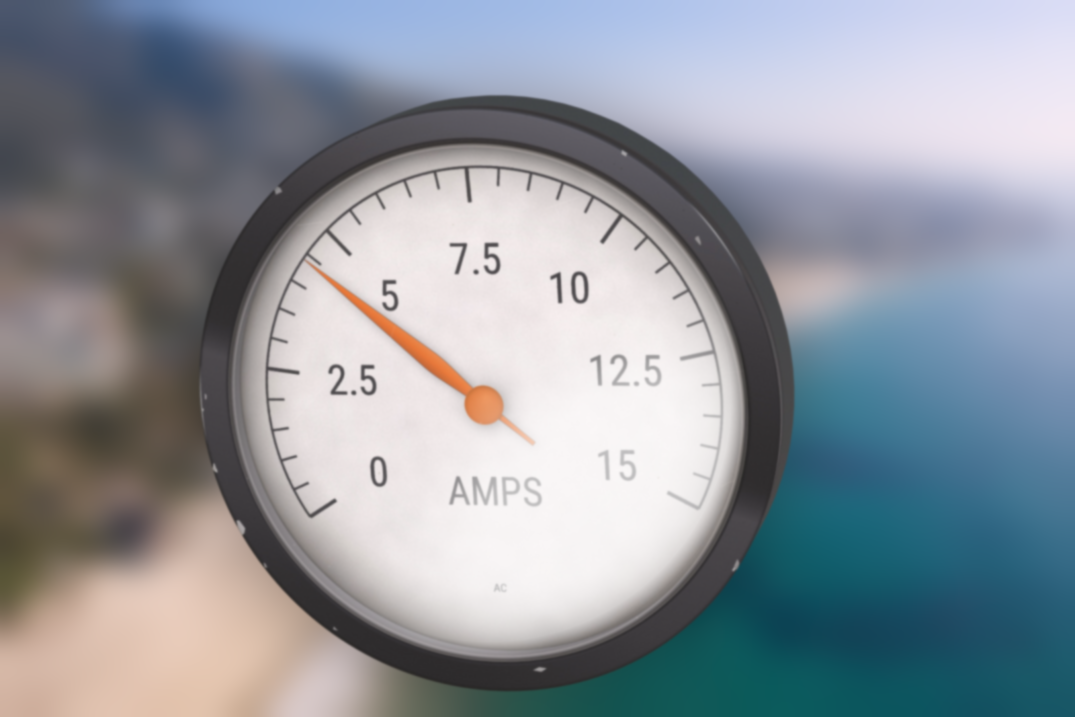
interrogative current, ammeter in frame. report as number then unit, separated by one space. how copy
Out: 4.5 A
